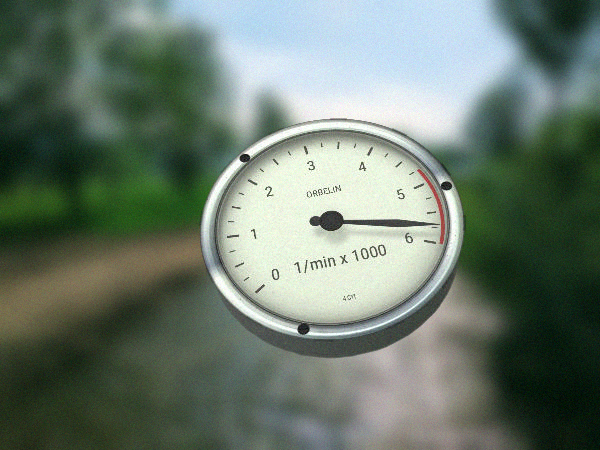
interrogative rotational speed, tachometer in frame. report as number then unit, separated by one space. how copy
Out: 5750 rpm
